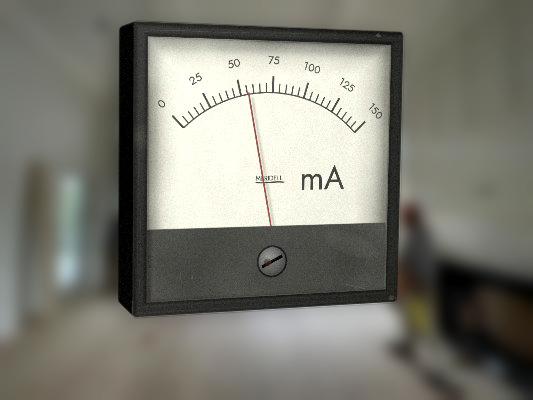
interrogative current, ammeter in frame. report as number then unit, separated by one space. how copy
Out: 55 mA
